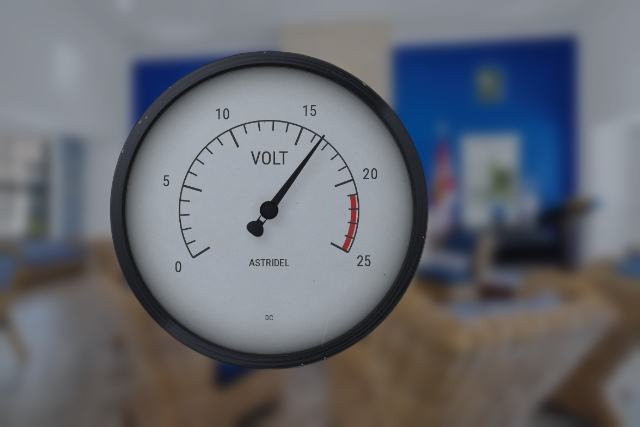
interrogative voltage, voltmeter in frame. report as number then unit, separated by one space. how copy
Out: 16.5 V
